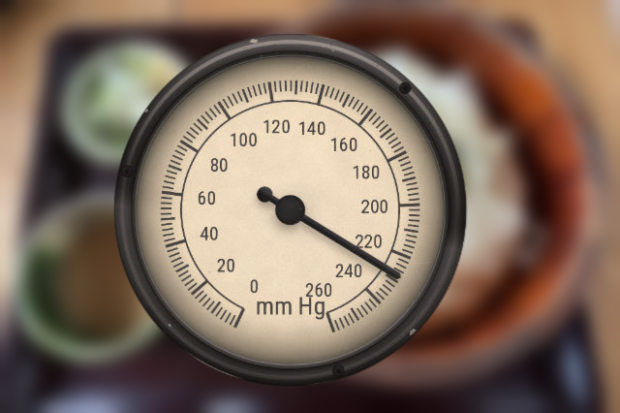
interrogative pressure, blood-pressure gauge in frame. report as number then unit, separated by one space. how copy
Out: 228 mmHg
